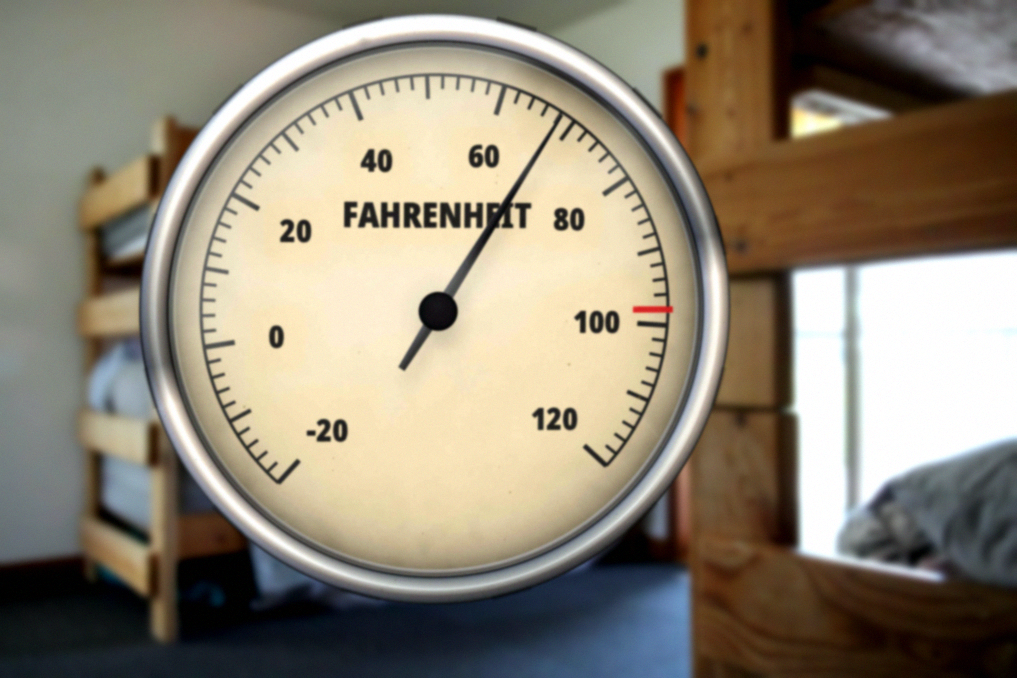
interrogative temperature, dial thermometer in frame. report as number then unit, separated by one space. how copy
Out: 68 °F
